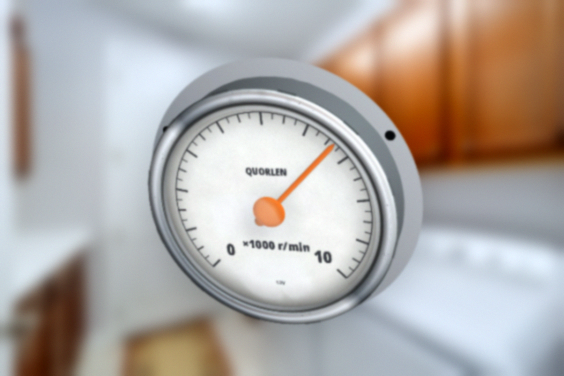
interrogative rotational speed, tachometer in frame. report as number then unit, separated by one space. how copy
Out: 6625 rpm
